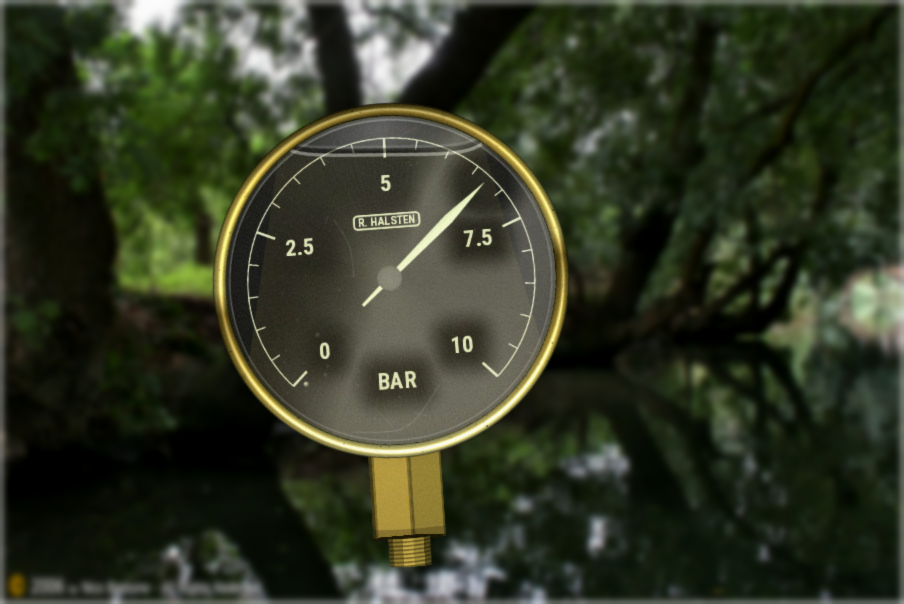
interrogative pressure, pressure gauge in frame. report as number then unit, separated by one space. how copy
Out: 6.75 bar
